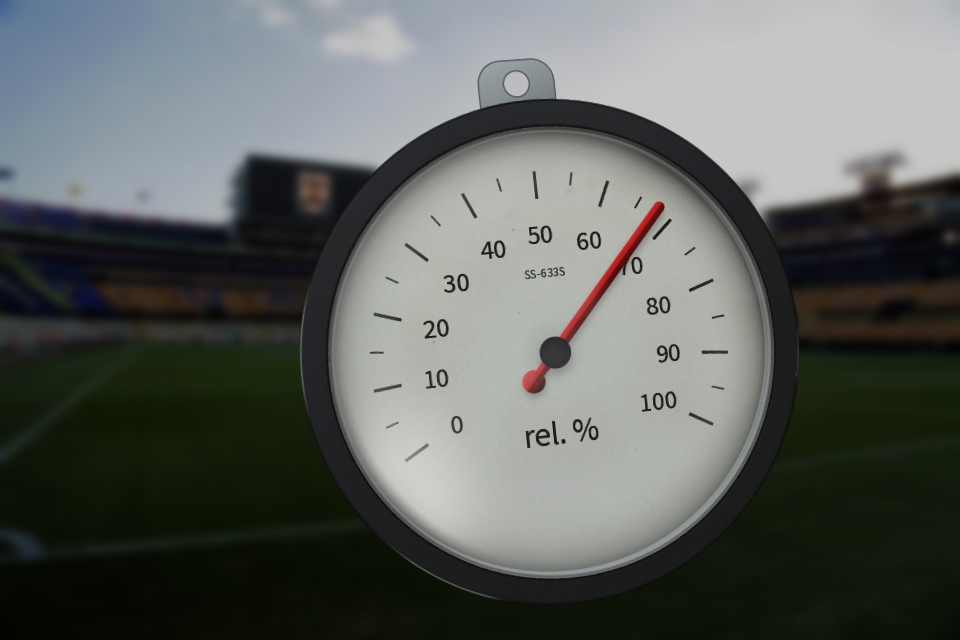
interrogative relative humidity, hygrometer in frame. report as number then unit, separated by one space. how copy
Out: 67.5 %
